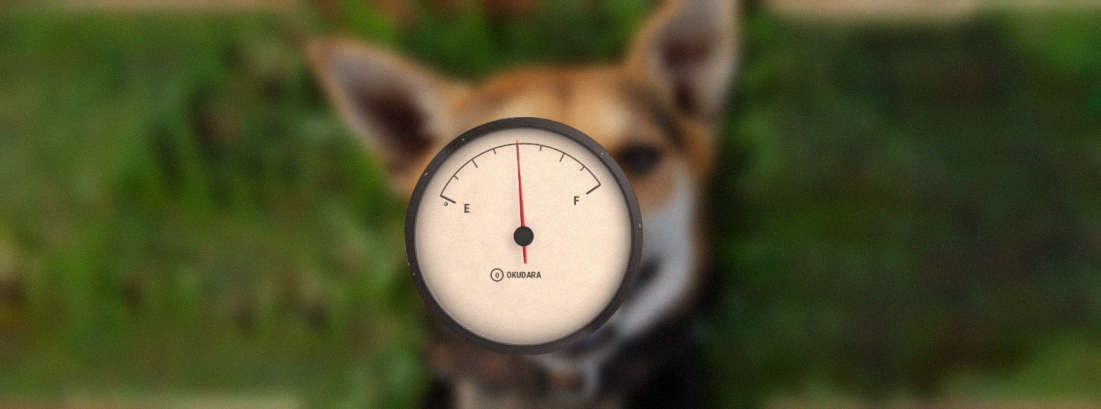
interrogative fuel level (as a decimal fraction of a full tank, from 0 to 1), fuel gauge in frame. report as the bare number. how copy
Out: 0.5
